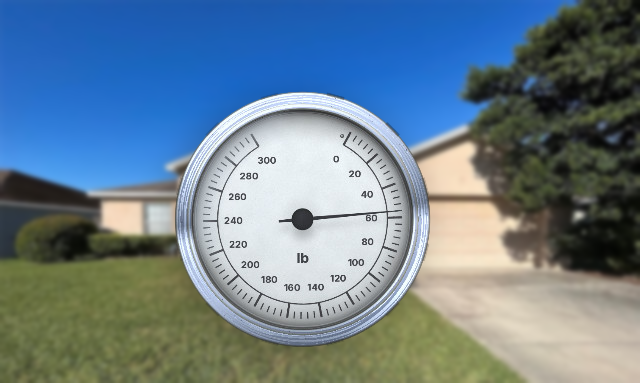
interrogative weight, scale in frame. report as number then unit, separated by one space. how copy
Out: 56 lb
